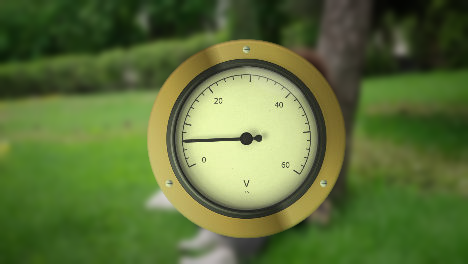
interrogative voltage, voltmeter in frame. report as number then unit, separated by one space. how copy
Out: 6 V
